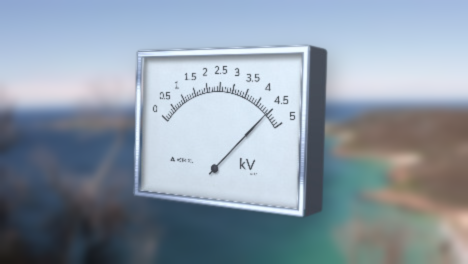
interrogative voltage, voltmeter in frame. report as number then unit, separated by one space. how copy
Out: 4.5 kV
